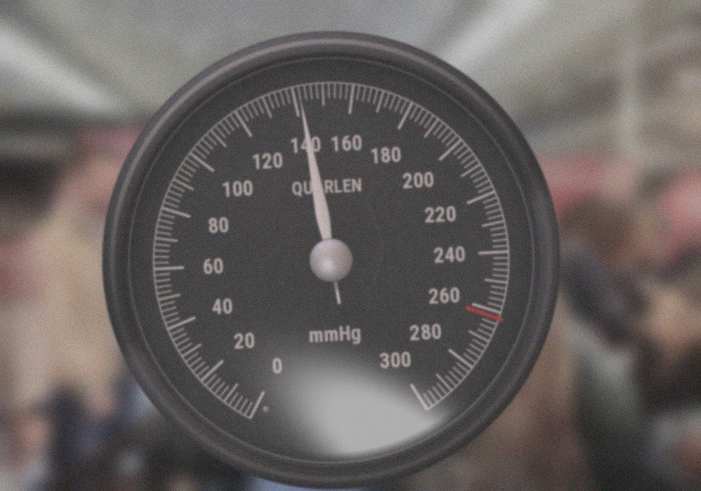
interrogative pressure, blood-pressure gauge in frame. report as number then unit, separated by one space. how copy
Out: 142 mmHg
